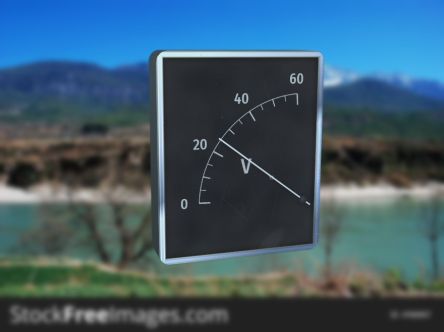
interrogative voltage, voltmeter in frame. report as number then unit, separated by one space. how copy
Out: 25 V
